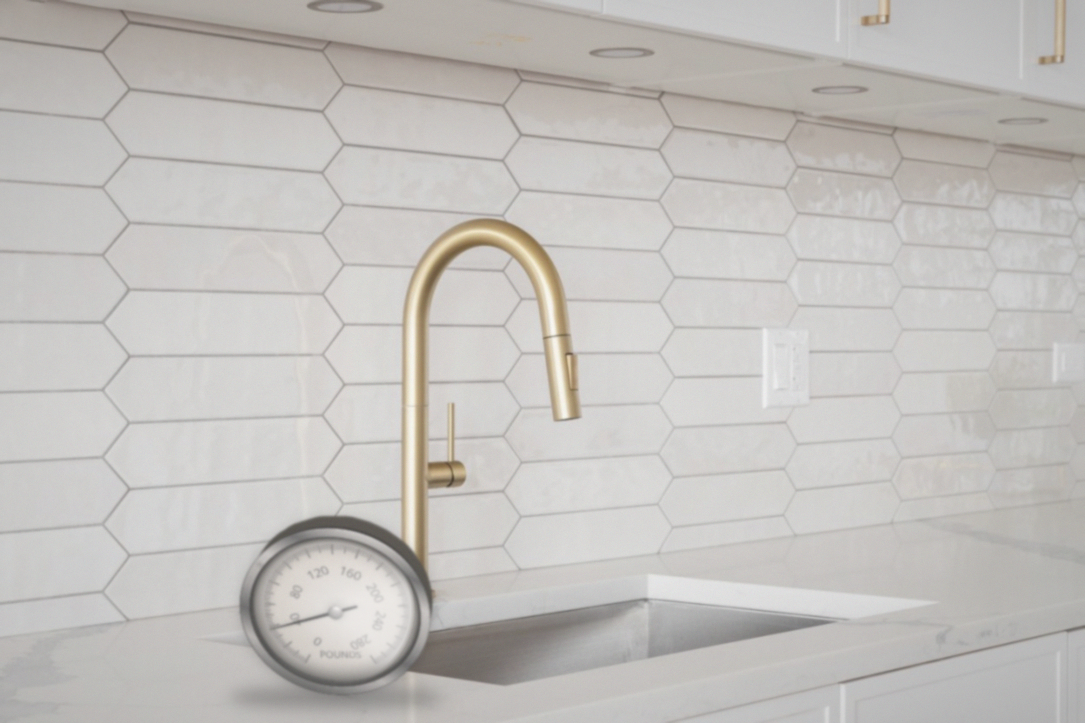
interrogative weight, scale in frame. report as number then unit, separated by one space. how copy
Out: 40 lb
